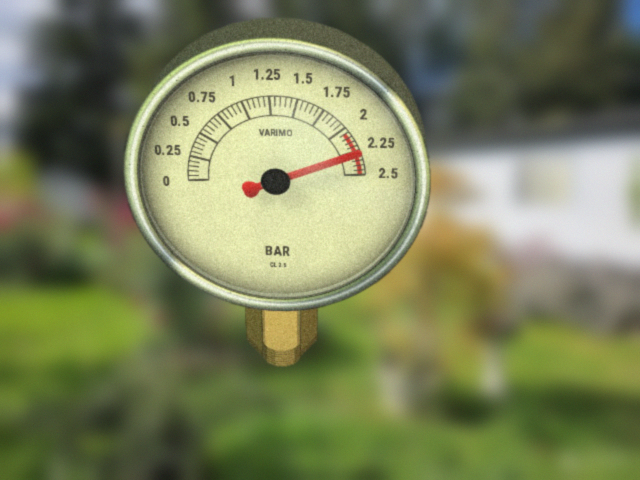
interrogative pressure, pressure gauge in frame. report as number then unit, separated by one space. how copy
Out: 2.25 bar
